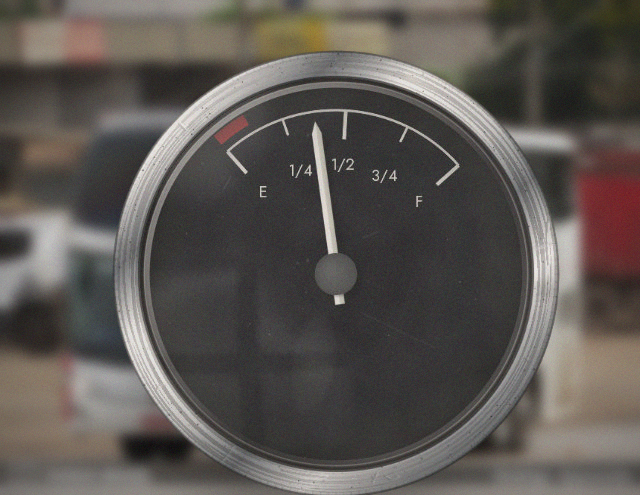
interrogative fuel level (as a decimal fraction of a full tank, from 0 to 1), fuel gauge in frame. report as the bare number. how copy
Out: 0.375
